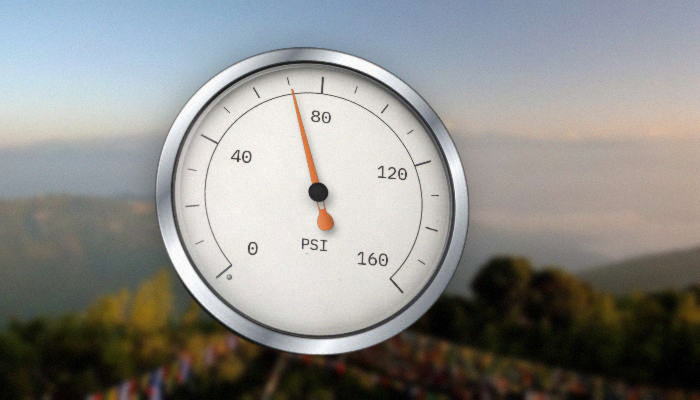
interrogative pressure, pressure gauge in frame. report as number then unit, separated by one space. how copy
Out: 70 psi
